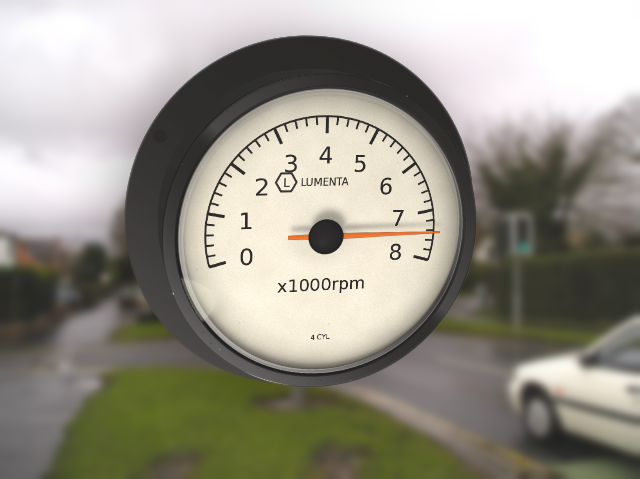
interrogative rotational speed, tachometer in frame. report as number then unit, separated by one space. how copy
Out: 7400 rpm
